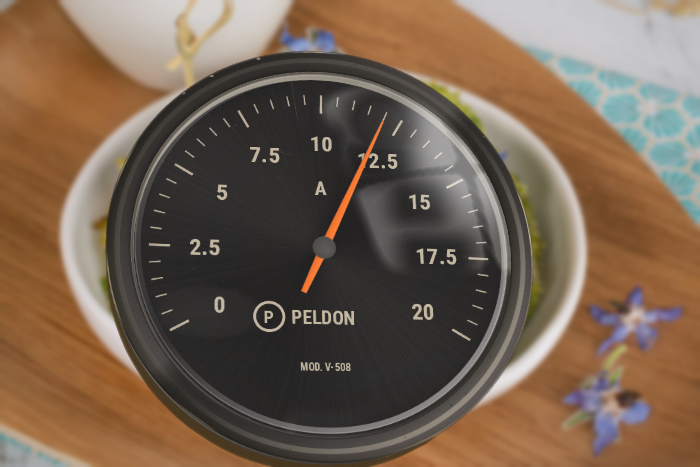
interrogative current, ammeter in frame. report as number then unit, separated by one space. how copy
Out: 12 A
